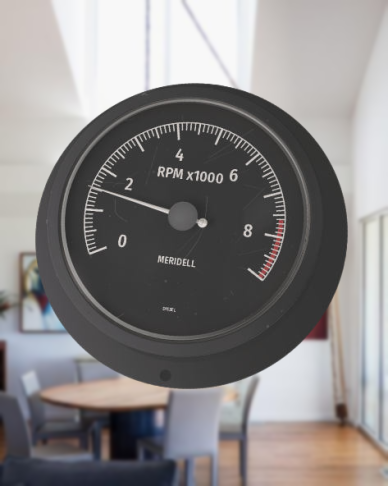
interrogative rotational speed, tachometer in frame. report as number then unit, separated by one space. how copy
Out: 1500 rpm
